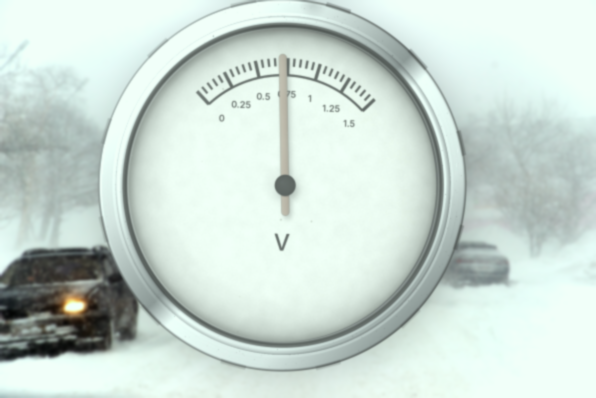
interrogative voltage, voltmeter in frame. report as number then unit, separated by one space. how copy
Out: 0.7 V
